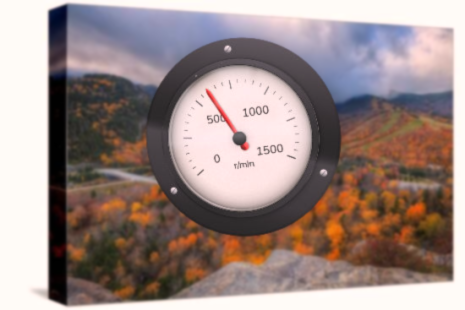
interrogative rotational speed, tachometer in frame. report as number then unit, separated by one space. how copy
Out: 600 rpm
